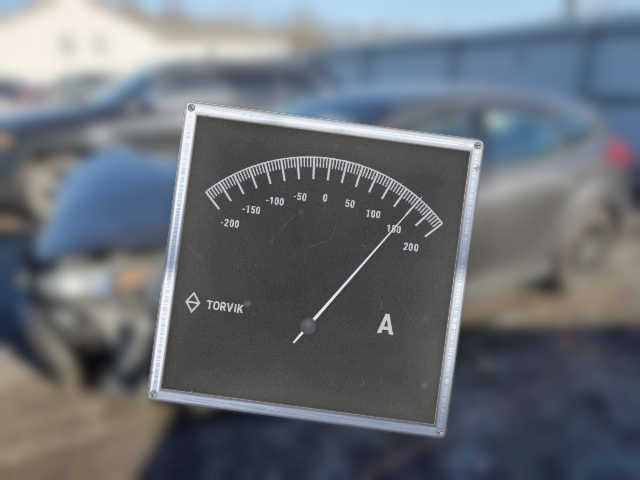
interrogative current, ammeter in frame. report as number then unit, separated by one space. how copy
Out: 150 A
